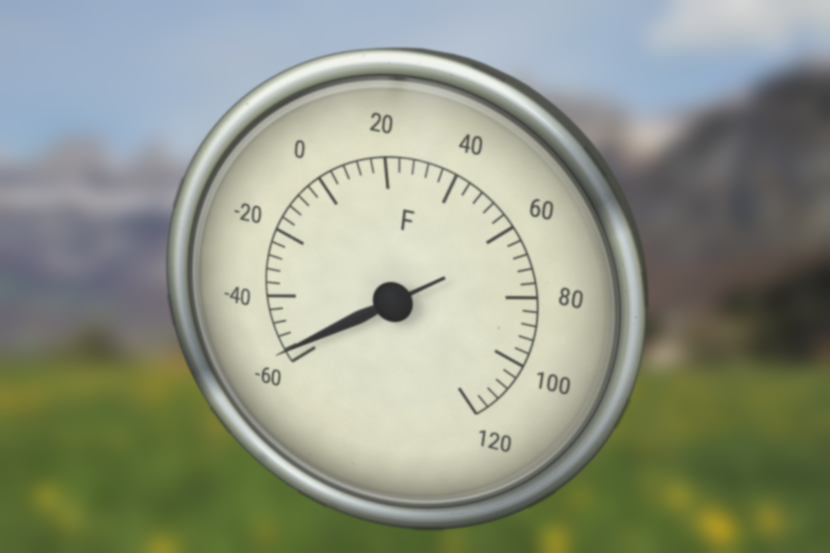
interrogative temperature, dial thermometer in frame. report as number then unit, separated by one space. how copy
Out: -56 °F
